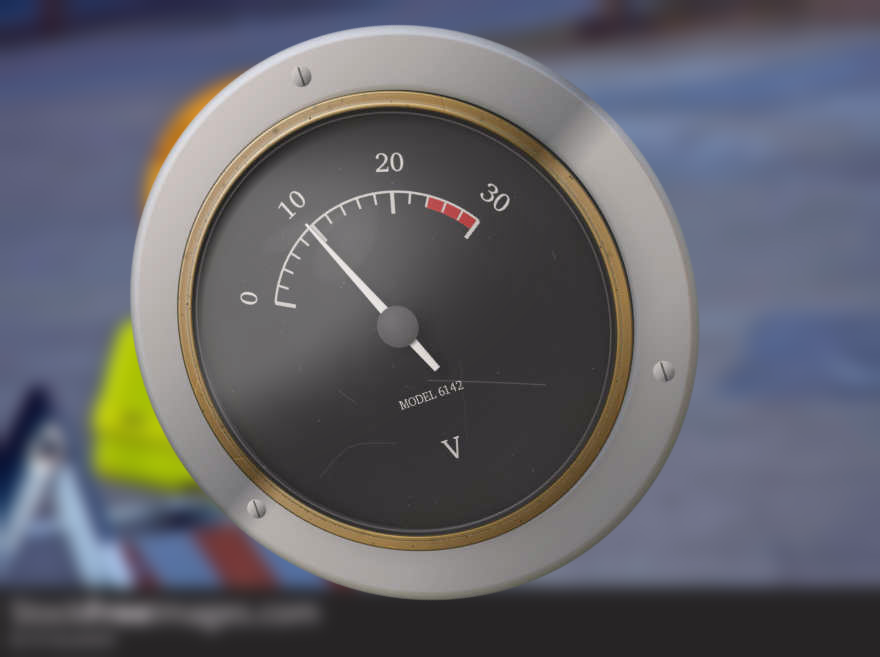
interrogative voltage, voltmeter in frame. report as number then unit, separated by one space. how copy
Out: 10 V
